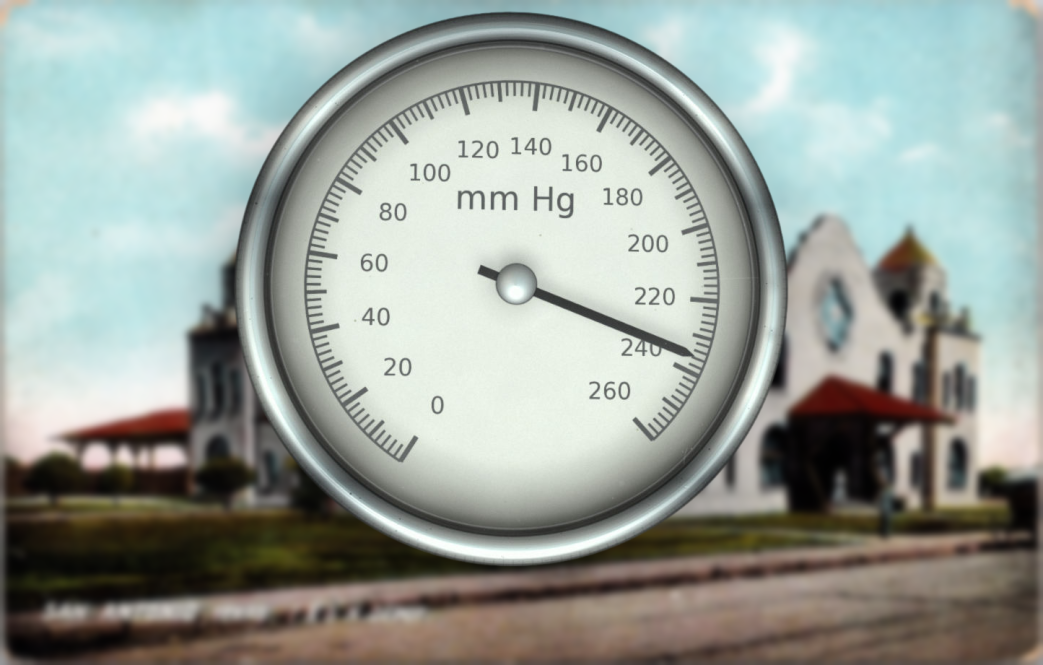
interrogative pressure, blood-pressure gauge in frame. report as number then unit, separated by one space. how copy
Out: 236 mmHg
